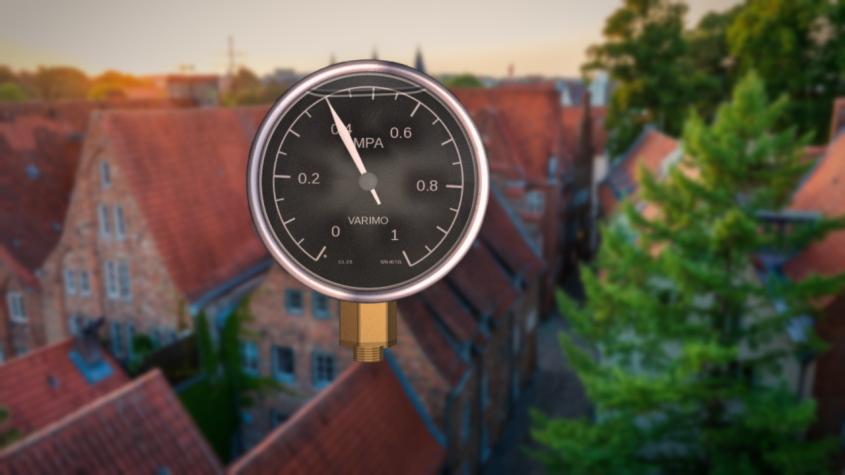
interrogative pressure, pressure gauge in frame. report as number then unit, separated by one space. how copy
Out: 0.4 MPa
